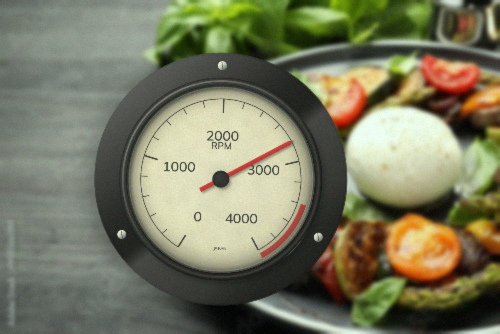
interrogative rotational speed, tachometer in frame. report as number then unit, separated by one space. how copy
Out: 2800 rpm
